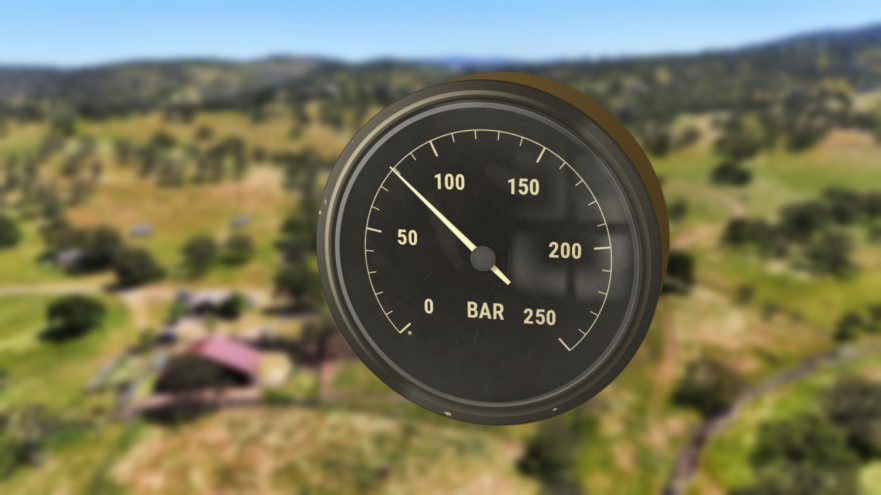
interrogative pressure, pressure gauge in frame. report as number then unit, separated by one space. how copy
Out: 80 bar
